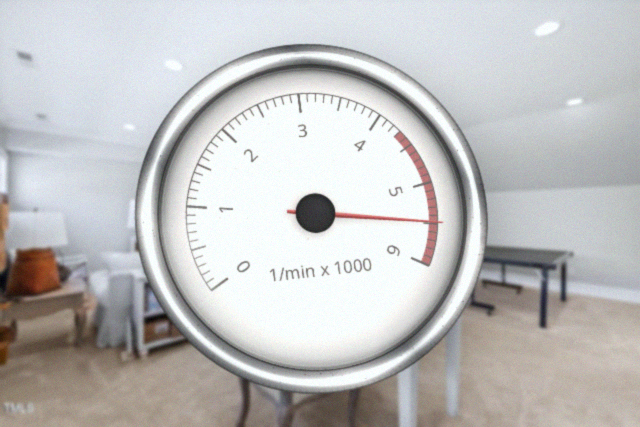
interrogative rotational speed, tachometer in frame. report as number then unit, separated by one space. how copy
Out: 5500 rpm
